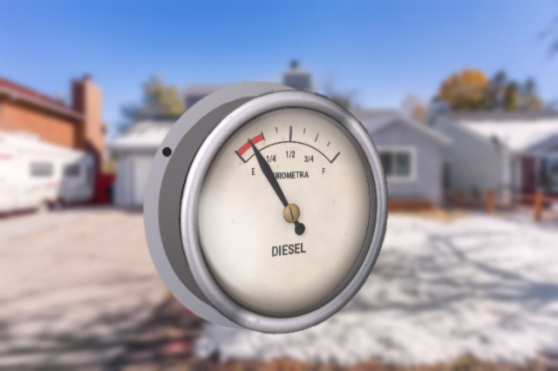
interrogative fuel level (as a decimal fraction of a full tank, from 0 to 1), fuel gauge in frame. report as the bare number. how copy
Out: 0.125
